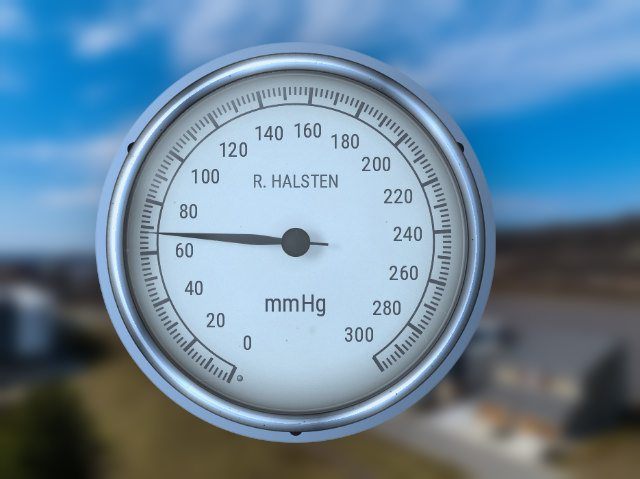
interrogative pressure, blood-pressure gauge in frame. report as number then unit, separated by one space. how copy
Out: 68 mmHg
